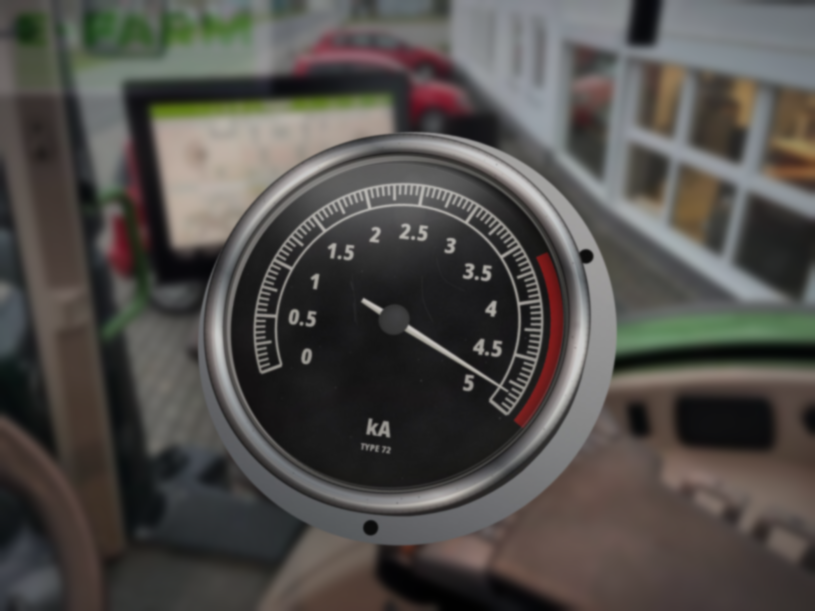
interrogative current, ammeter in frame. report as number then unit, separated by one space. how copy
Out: 4.85 kA
